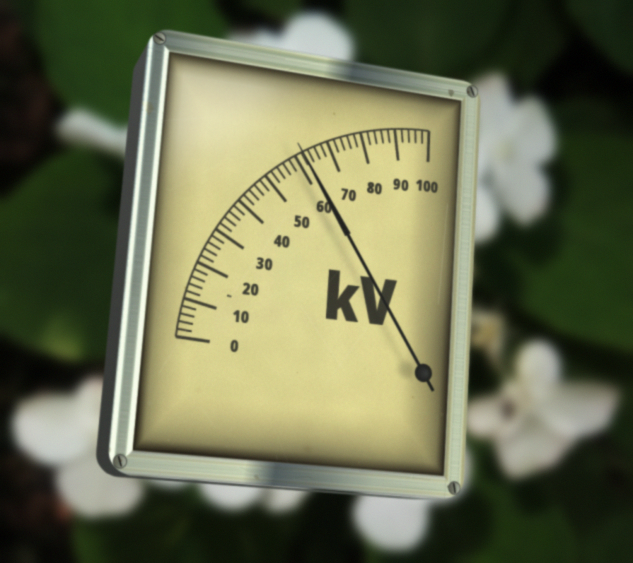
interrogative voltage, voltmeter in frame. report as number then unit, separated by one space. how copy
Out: 62 kV
